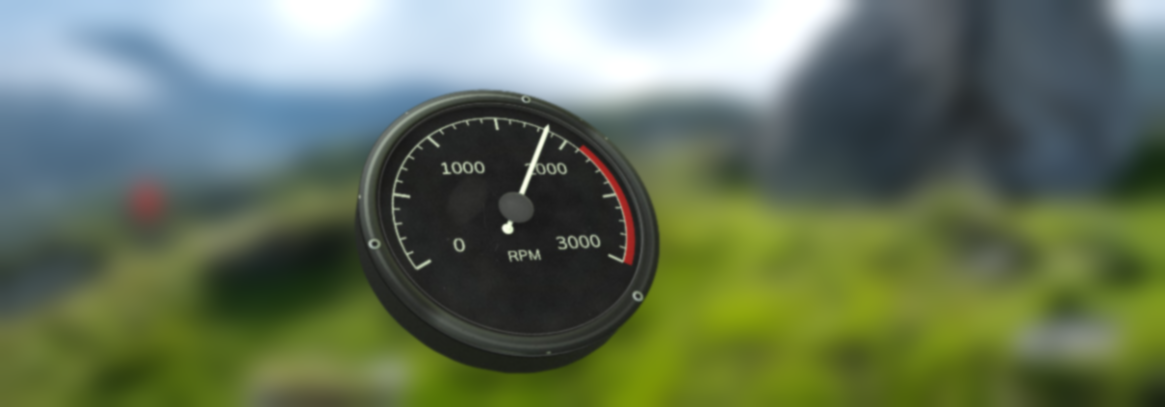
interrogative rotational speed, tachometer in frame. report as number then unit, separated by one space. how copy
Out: 1850 rpm
